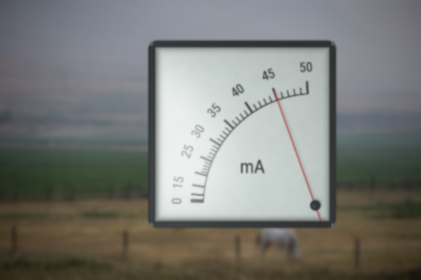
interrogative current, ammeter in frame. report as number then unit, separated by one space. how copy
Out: 45 mA
